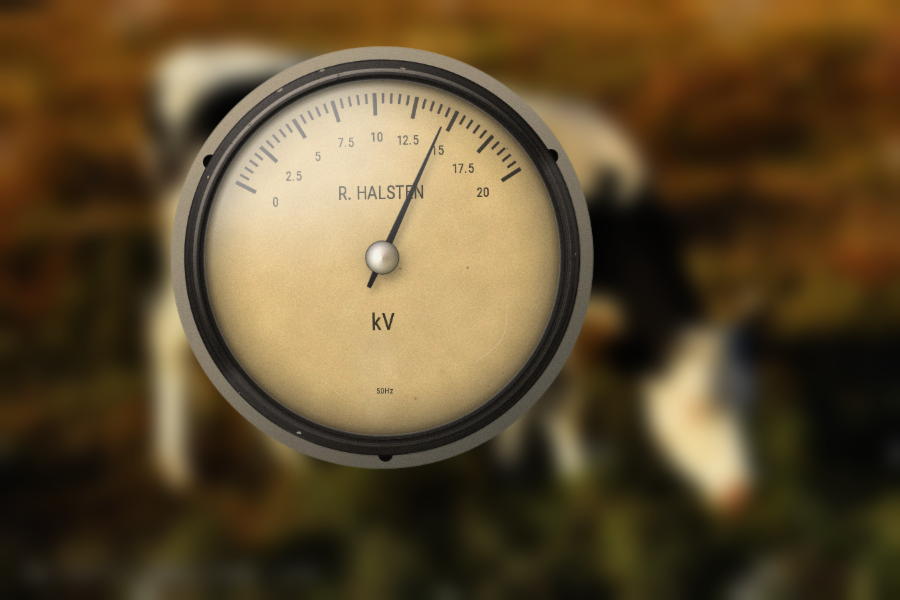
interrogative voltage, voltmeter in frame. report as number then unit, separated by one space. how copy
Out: 14.5 kV
